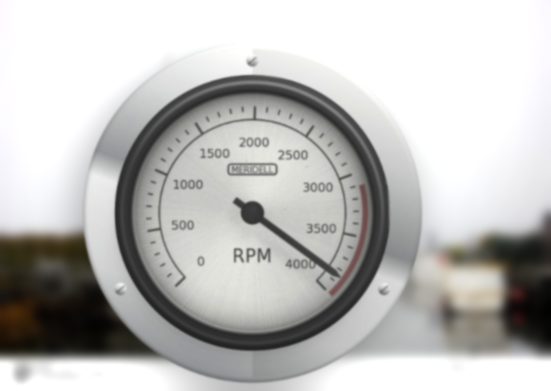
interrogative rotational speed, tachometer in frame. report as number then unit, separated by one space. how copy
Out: 3850 rpm
